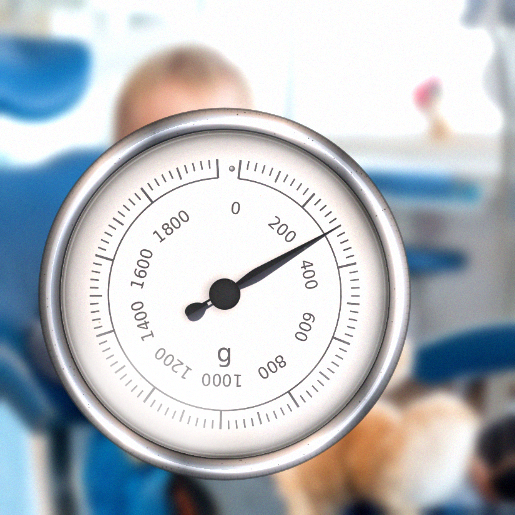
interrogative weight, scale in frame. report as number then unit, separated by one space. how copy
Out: 300 g
